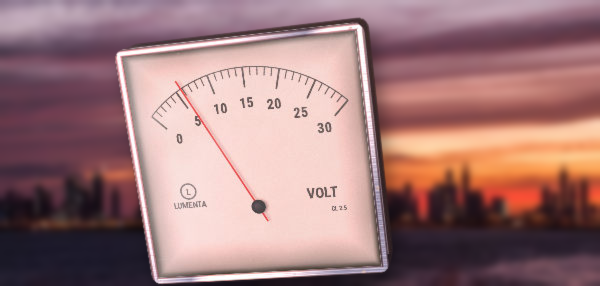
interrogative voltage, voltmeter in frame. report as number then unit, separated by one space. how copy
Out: 6 V
